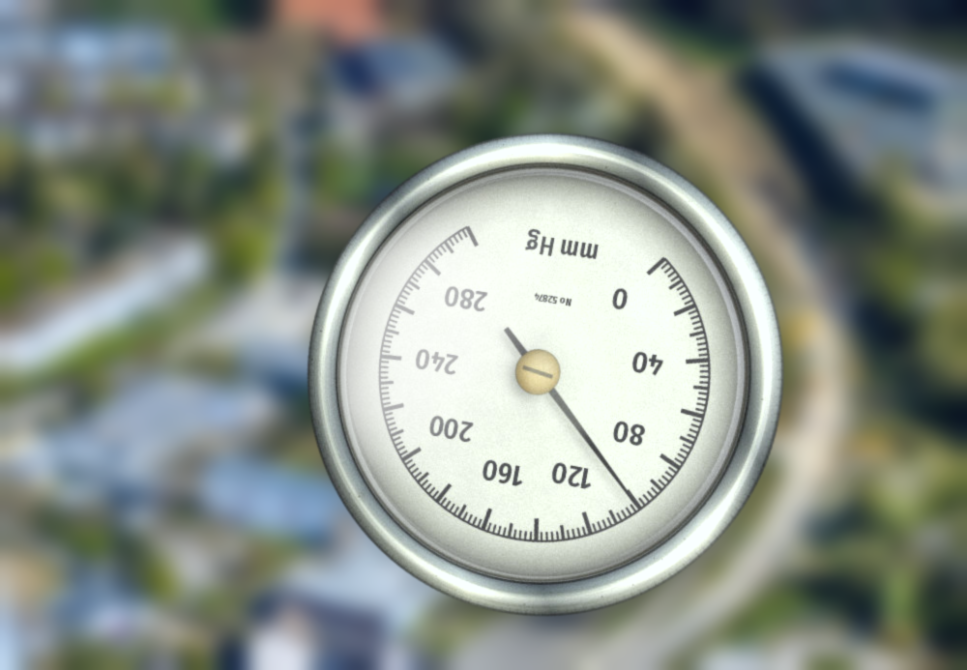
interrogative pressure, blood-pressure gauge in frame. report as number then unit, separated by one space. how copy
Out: 100 mmHg
